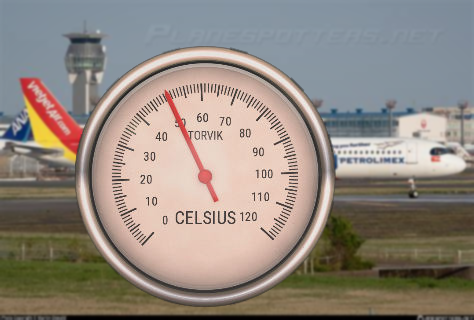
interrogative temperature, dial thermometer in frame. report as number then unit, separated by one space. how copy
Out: 50 °C
